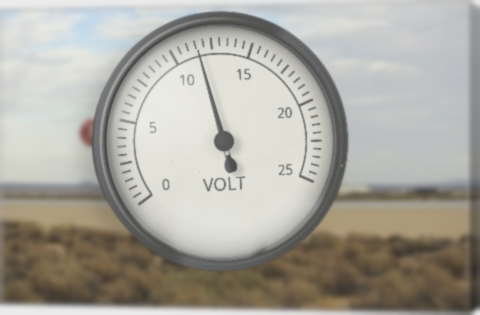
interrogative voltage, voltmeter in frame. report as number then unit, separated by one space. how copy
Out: 11.5 V
